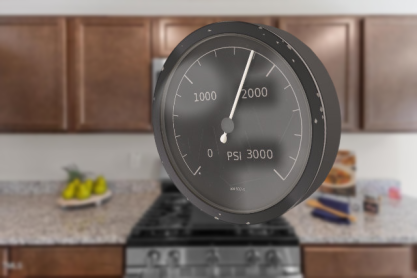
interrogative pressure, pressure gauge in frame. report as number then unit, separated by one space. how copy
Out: 1800 psi
